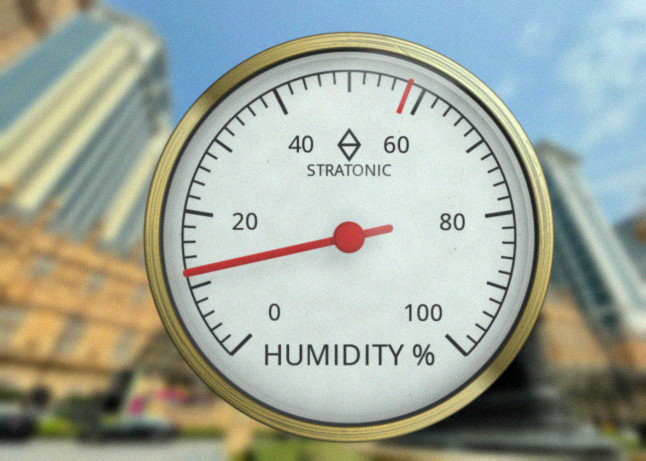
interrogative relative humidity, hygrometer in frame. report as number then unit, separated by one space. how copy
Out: 12 %
